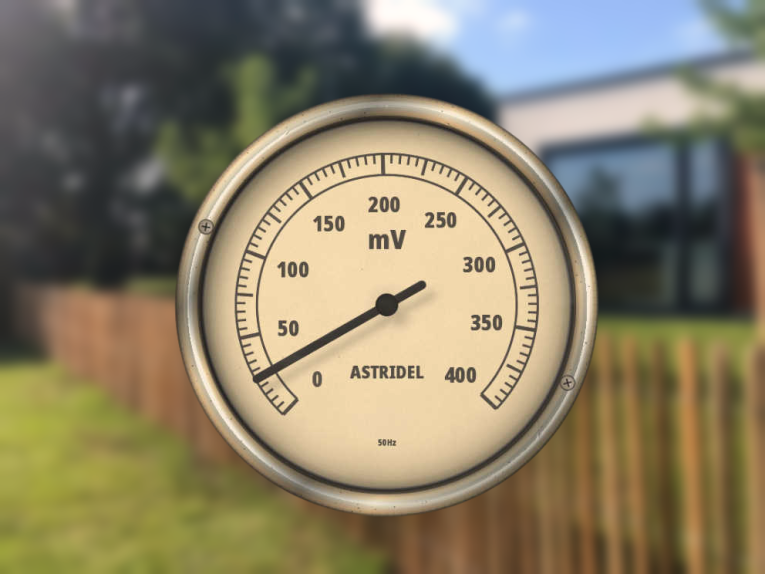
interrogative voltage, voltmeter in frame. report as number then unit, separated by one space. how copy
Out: 25 mV
